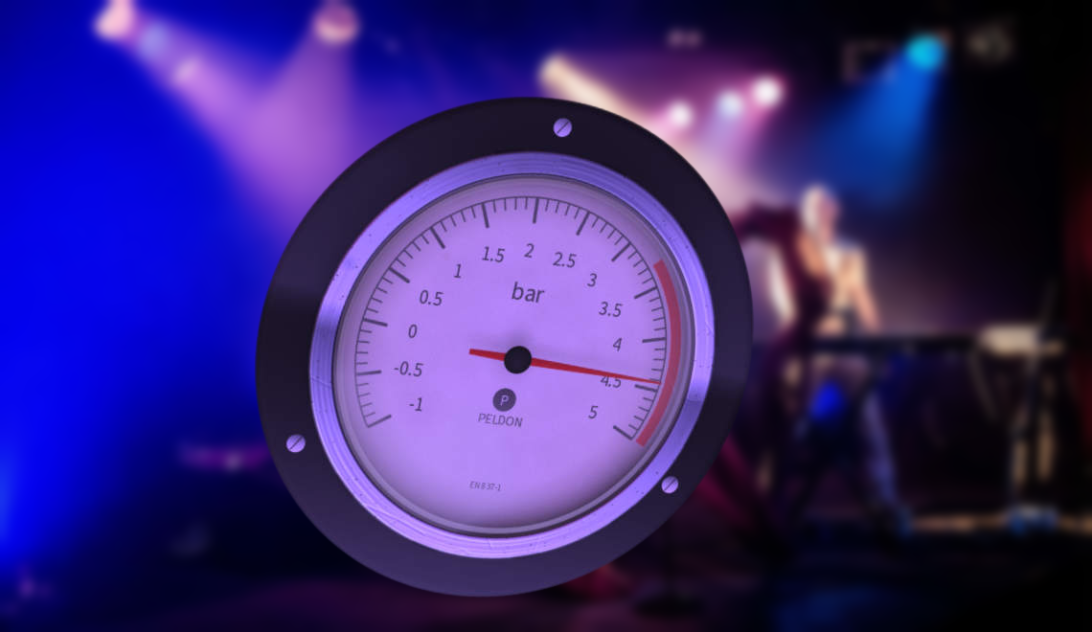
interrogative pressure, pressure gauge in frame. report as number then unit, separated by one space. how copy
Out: 4.4 bar
